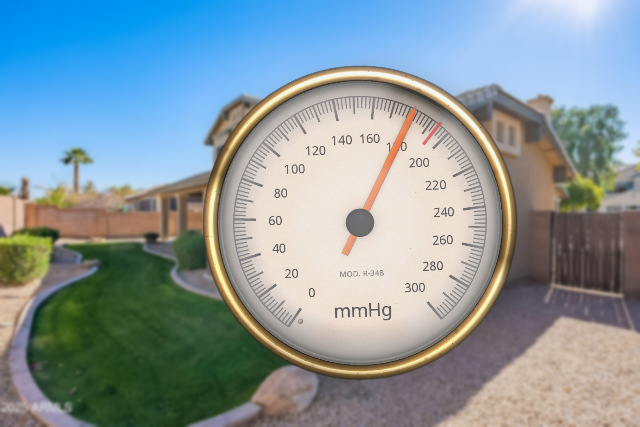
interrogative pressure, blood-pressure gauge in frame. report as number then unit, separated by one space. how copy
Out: 180 mmHg
